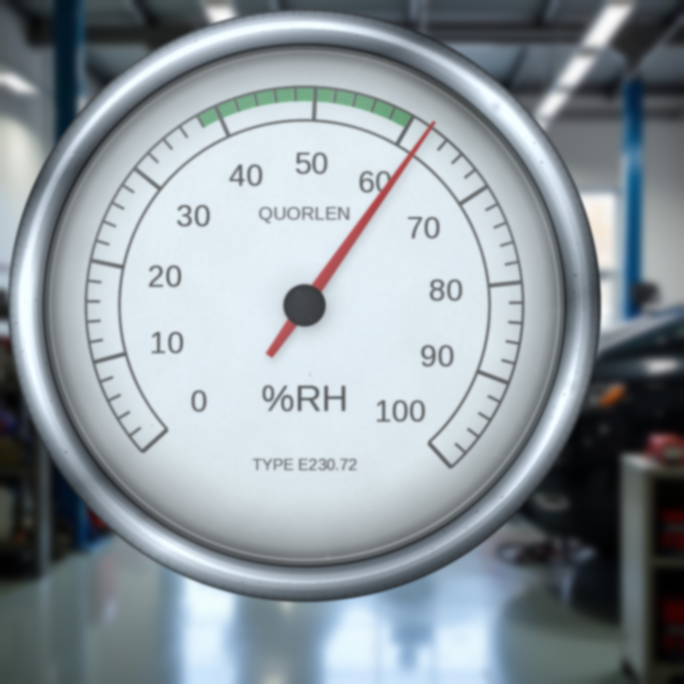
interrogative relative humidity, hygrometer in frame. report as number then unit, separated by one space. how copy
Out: 62 %
